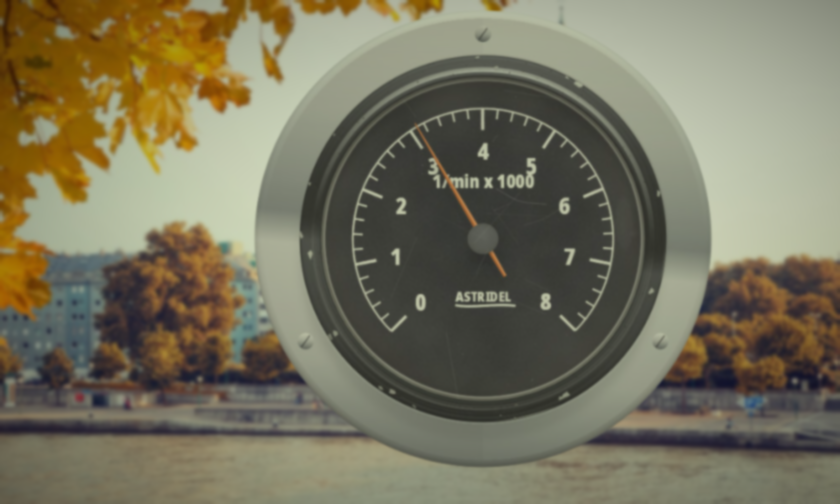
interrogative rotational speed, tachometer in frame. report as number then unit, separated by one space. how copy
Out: 3100 rpm
